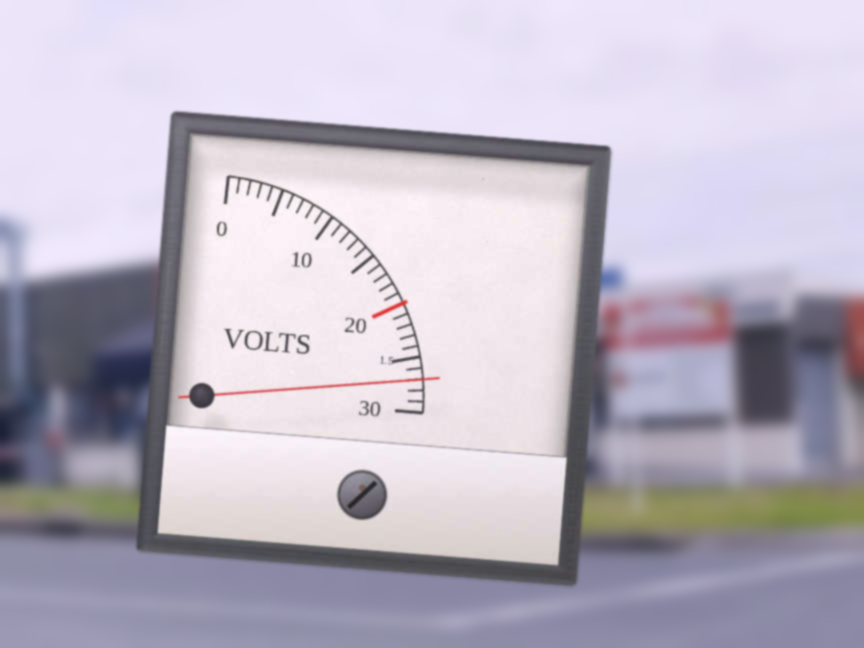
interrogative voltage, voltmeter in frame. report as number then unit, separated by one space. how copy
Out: 27 V
